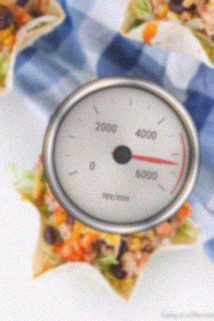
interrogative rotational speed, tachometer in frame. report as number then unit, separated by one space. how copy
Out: 5250 rpm
